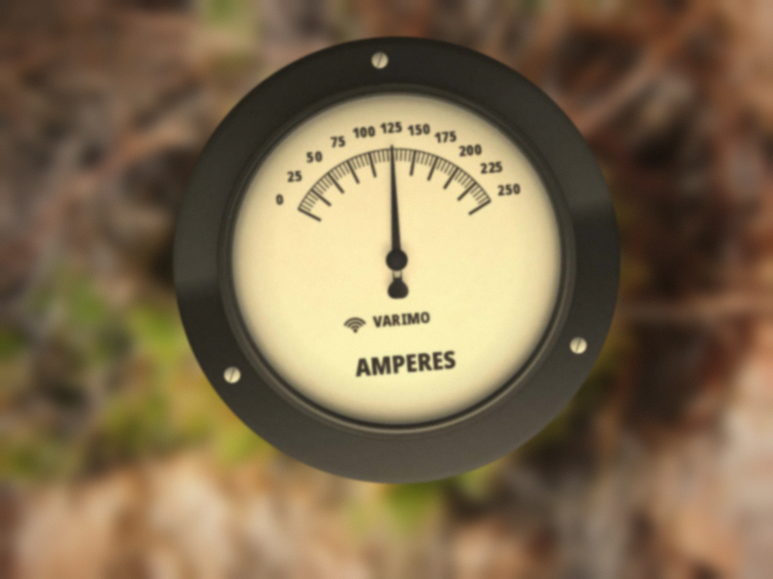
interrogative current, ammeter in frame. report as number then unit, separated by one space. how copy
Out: 125 A
